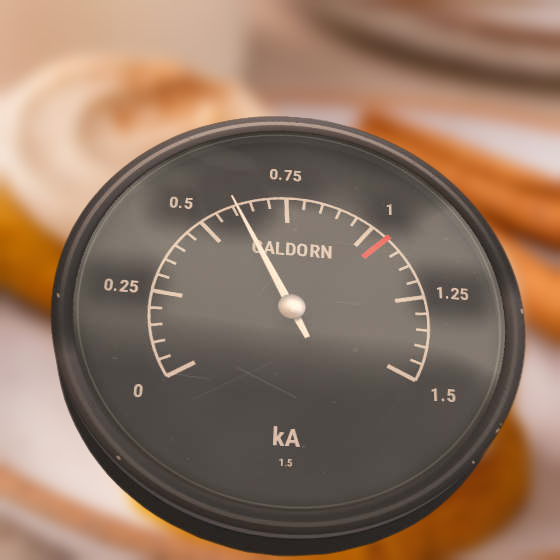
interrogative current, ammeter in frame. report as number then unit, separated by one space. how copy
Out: 0.6 kA
